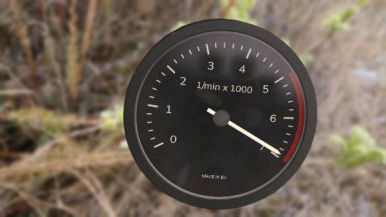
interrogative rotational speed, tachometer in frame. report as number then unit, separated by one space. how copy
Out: 6900 rpm
